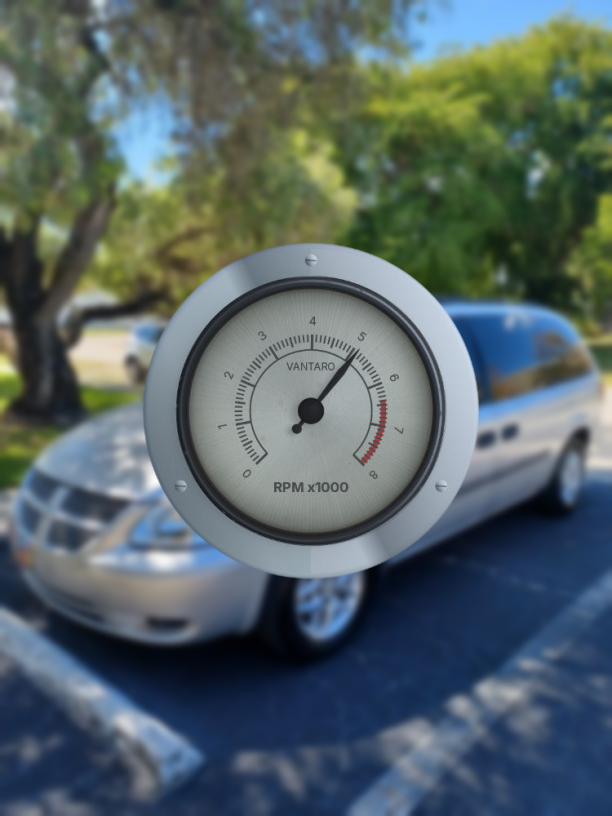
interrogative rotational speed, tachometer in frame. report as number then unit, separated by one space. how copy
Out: 5100 rpm
